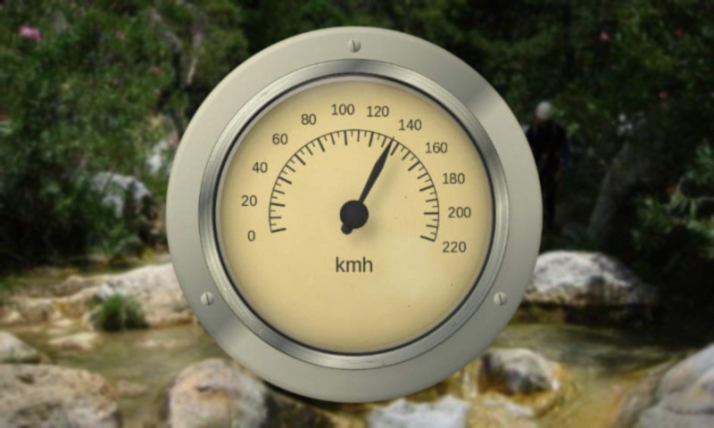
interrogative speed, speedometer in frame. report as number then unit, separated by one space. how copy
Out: 135 km/h
